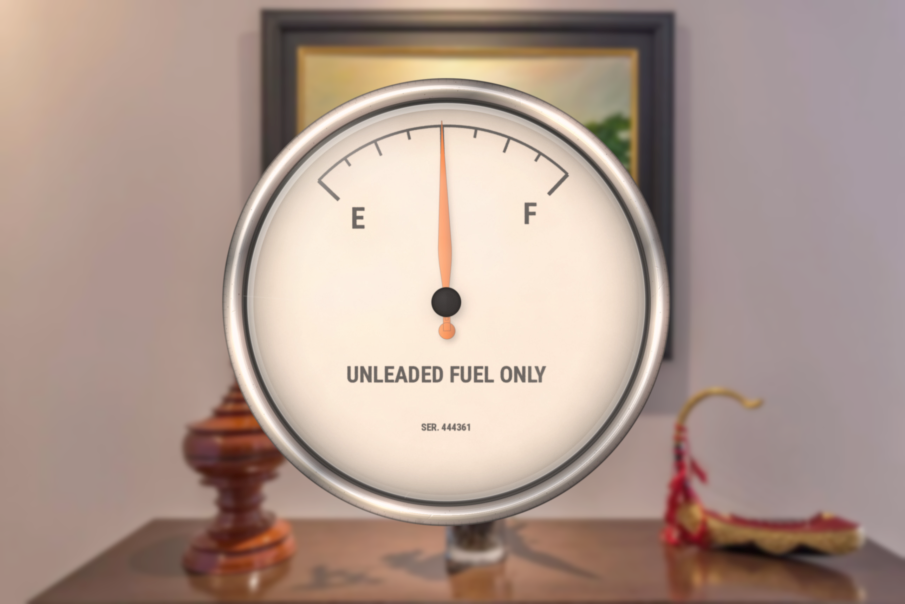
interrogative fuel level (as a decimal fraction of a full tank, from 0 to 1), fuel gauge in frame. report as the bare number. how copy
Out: 0.5
